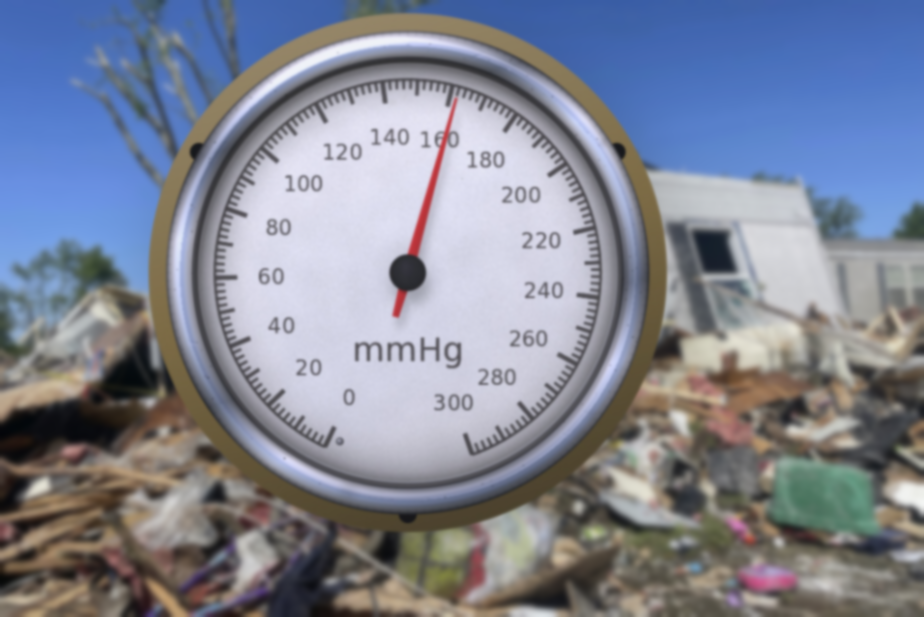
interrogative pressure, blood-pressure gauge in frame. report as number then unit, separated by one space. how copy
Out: 162 mmHg
